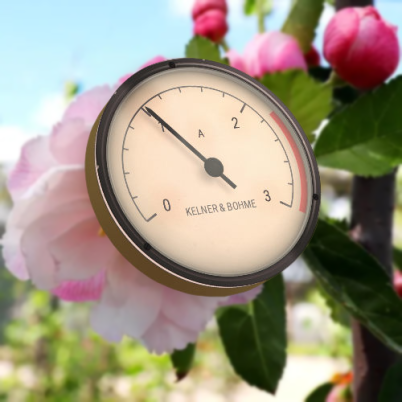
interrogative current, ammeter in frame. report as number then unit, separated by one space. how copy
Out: 1 A
